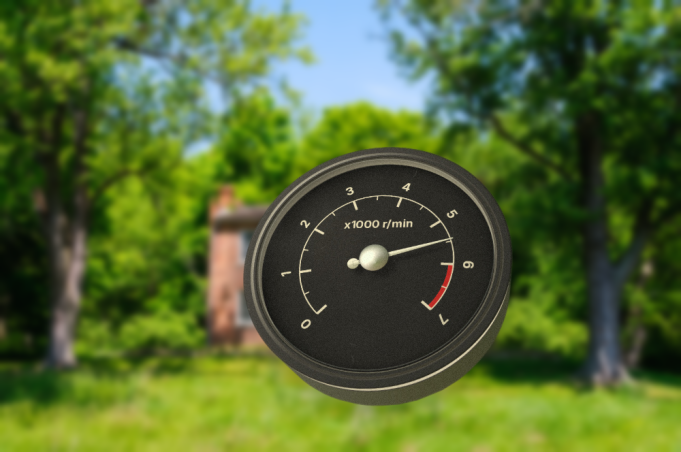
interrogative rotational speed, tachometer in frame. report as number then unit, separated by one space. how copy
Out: 5500 rpm
